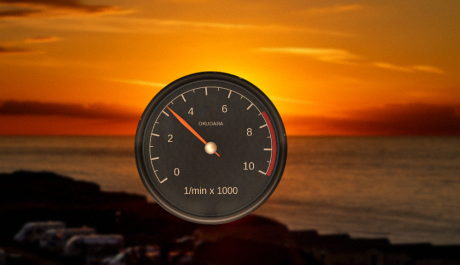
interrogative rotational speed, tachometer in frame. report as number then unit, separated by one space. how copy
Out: 3250 rpm
